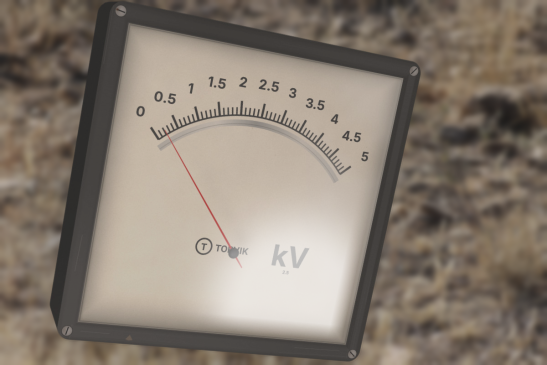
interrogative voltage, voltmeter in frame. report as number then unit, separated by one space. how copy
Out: 0.2 kV
